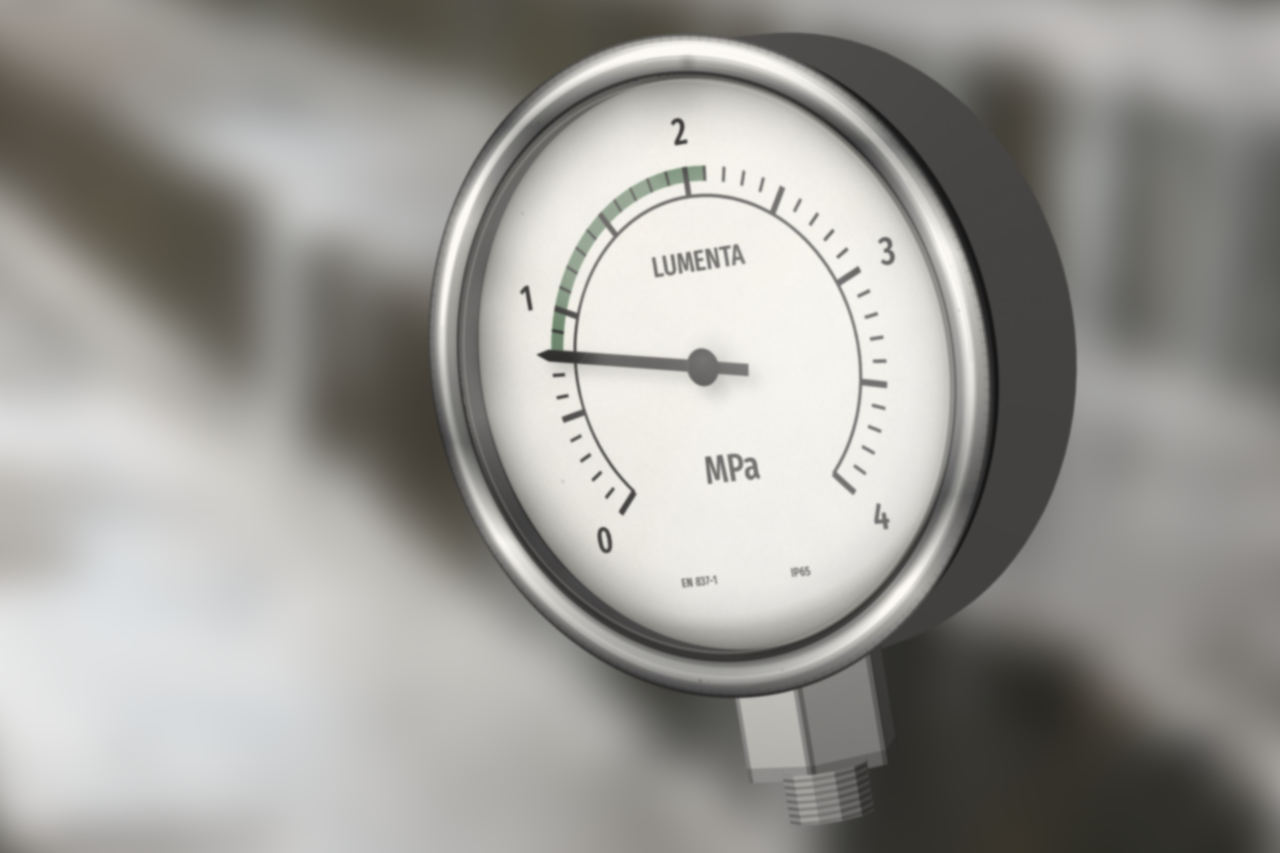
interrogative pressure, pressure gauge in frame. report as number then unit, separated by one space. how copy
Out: 0.8 MPa
